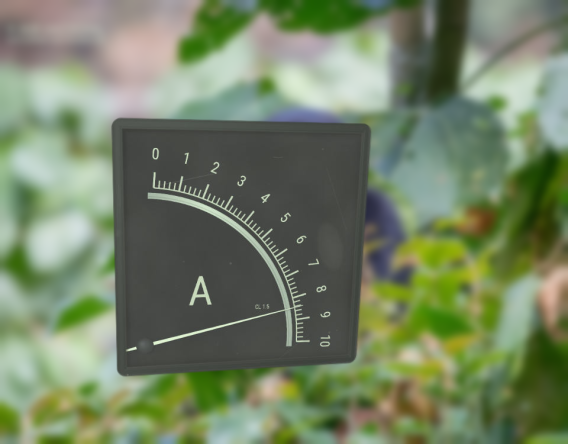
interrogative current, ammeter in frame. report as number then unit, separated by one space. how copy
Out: 8.4 A
